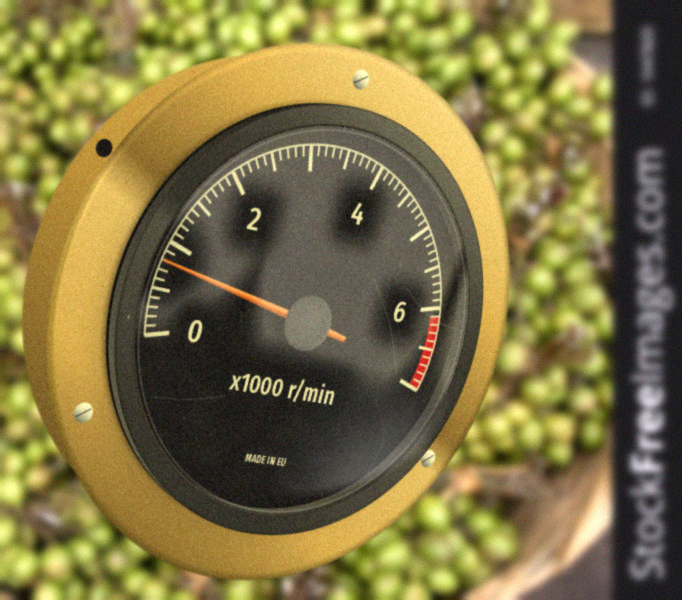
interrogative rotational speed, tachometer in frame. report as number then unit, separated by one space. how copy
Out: 800 rpm
